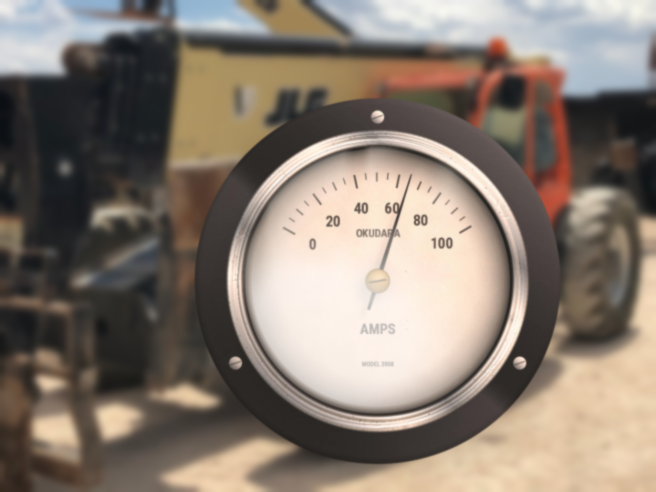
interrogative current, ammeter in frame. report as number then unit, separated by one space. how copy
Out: 65 A
